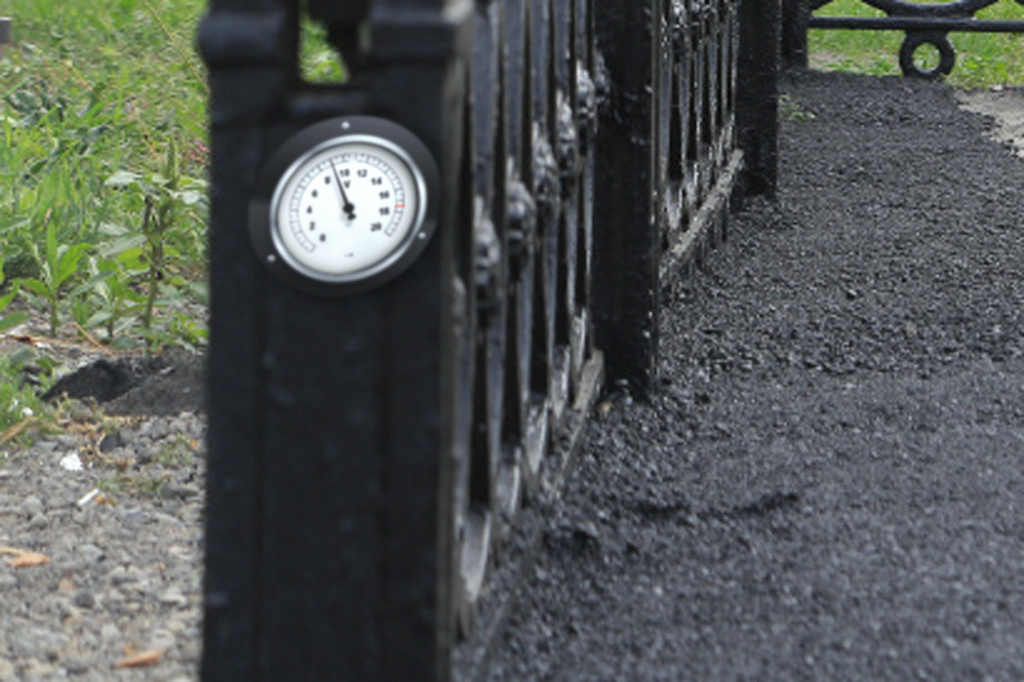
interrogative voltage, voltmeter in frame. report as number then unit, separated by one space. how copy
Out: 9 V
